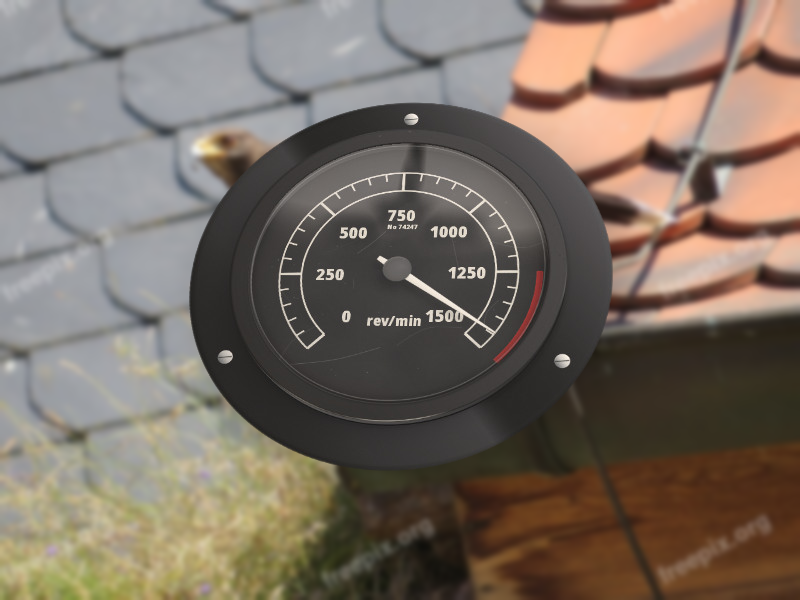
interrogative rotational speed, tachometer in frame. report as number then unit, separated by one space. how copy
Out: 1450 rpm
